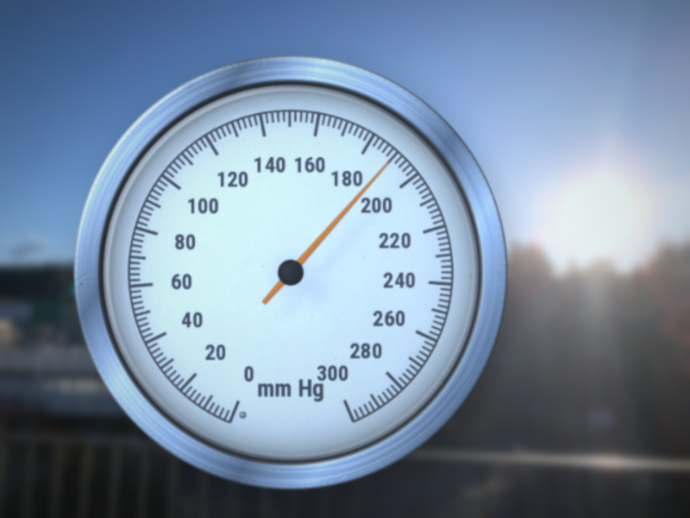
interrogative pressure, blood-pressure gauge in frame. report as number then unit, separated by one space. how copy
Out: 190 mmHg
